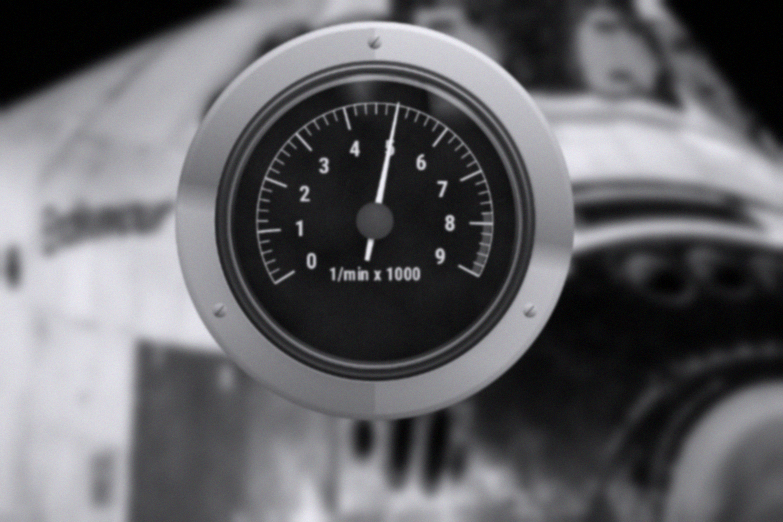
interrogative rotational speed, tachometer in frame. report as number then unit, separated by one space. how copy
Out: 5000 rpm
